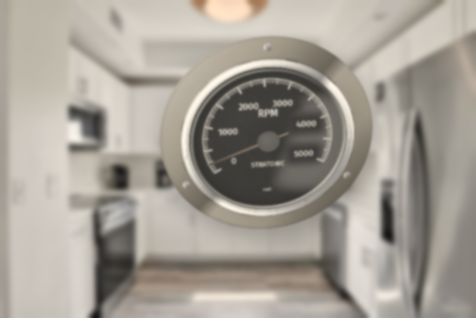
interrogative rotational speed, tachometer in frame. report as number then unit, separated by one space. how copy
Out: 250 rpm
